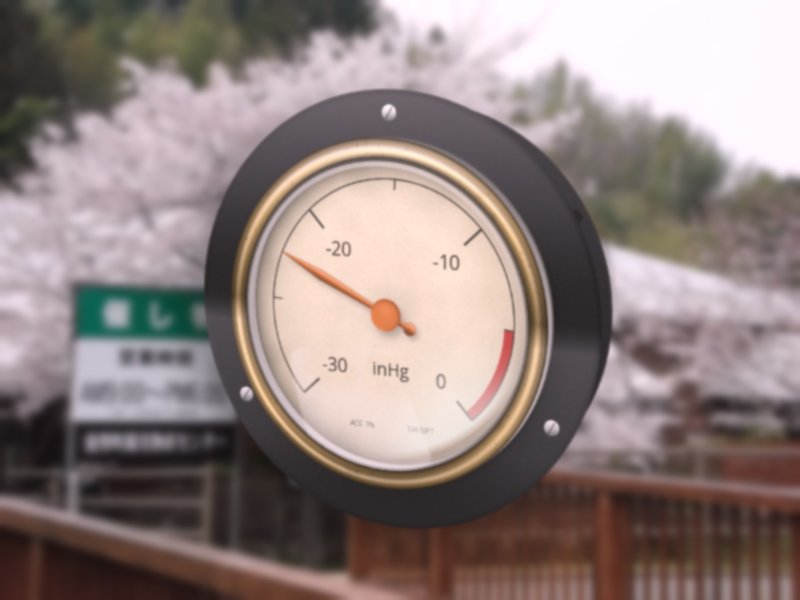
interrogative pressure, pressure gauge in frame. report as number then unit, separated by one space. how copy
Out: -22.5 inHg
